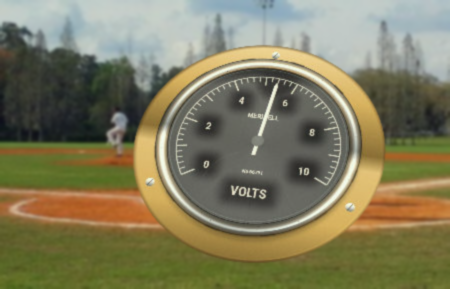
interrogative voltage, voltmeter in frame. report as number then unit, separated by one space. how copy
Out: 5.4 V
